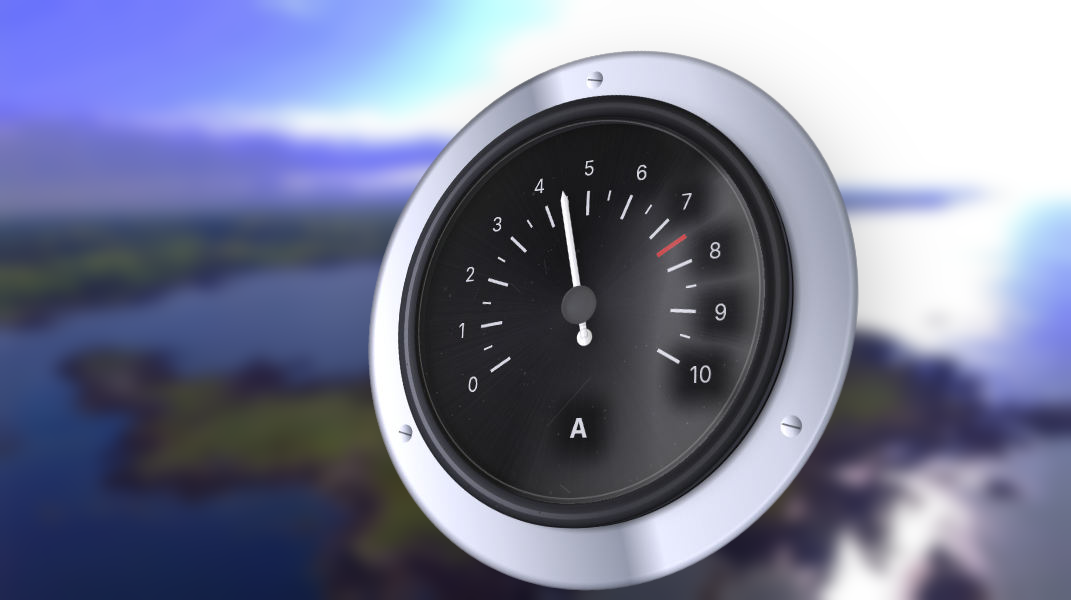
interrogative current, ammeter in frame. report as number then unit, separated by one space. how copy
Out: 4.5 A
